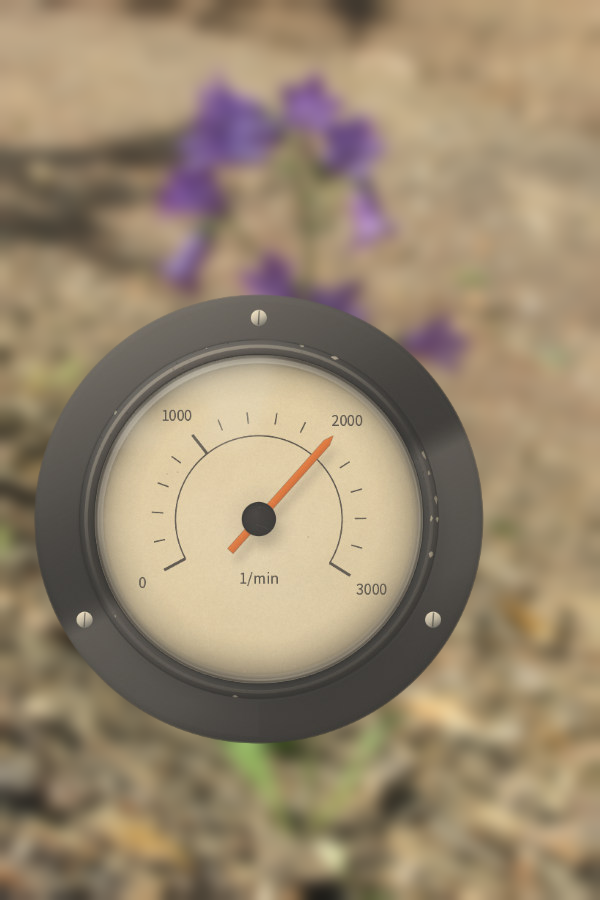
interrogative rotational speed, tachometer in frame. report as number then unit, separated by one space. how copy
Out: 2000 rpm
